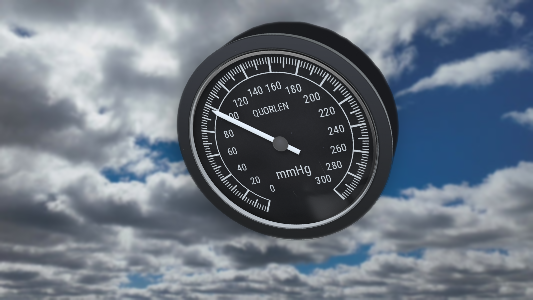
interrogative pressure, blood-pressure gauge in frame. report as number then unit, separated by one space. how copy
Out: 100 mmHg
